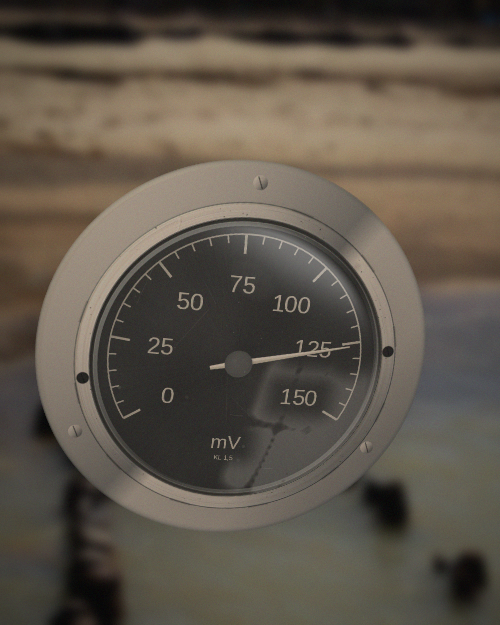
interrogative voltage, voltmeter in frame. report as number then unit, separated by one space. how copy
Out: 125 mV
